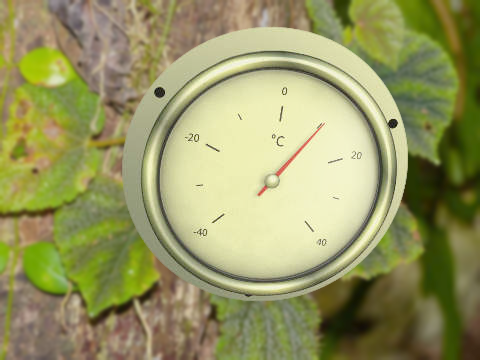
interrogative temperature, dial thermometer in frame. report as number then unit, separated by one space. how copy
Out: 10 °C
